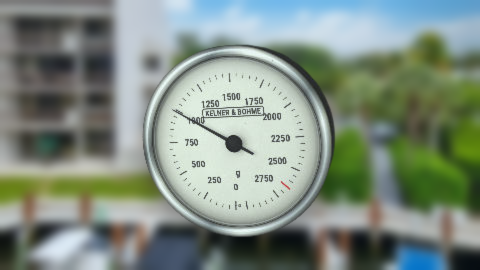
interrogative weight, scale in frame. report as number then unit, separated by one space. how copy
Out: 1000 g
